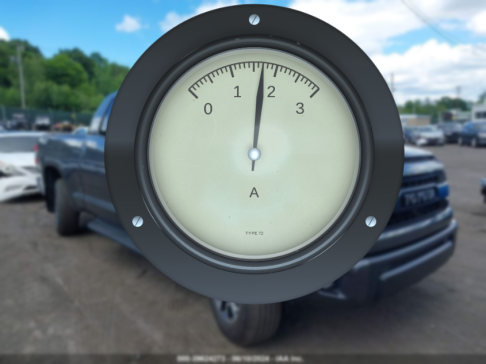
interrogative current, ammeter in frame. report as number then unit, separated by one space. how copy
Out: 1.7 A
